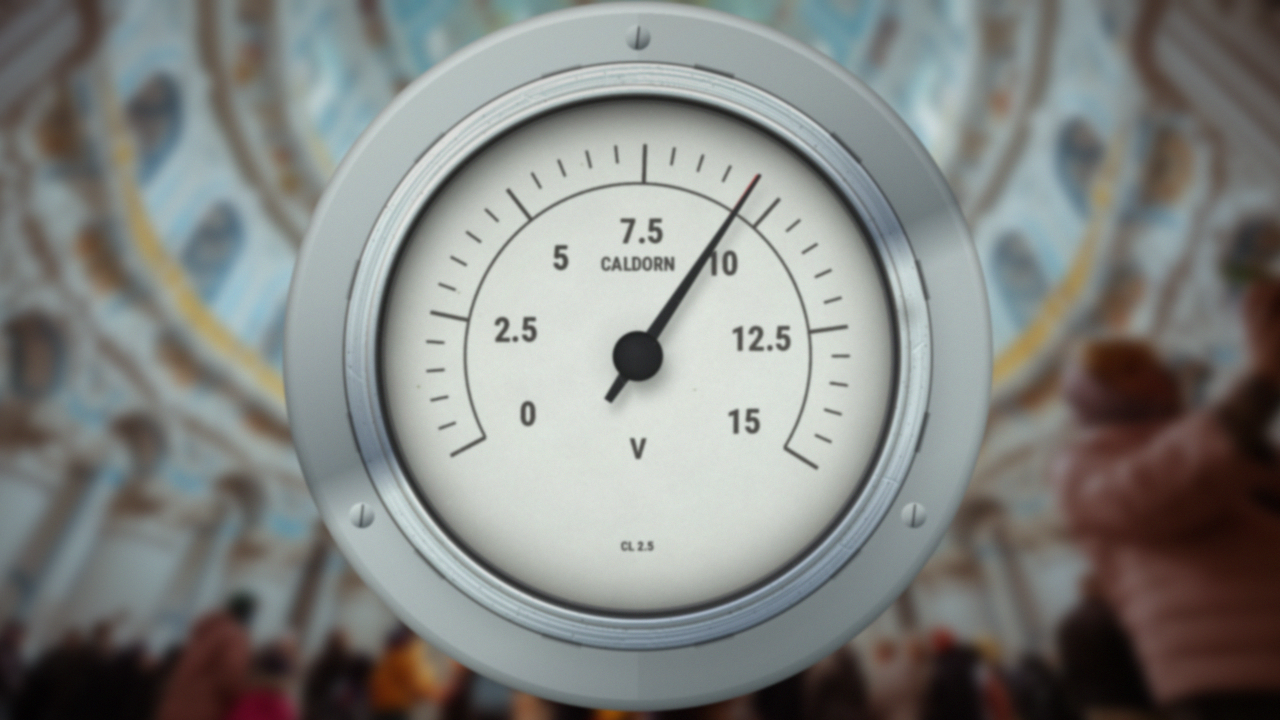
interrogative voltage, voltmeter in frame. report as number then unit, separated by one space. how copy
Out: 9.5 V
